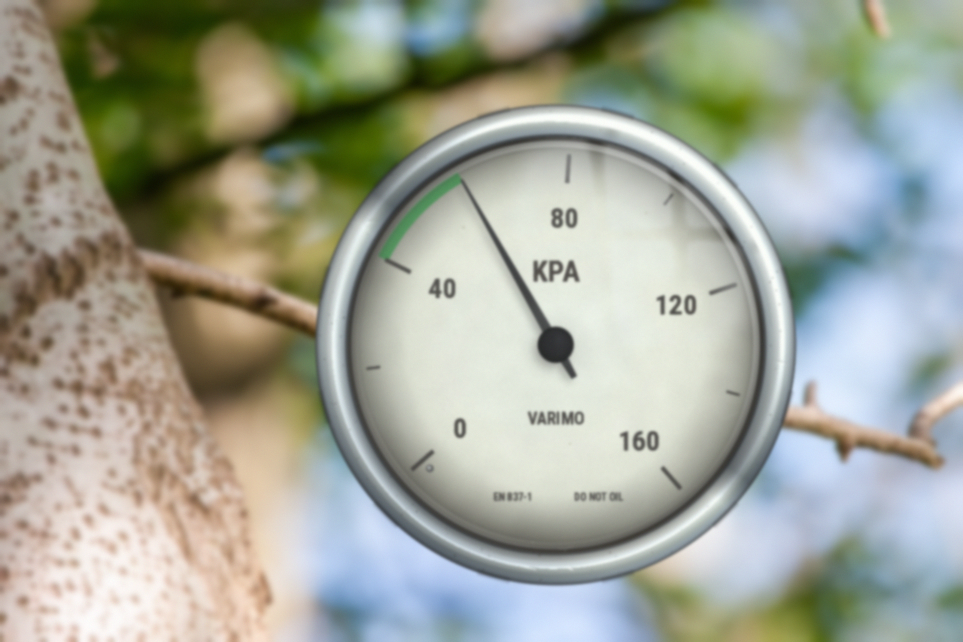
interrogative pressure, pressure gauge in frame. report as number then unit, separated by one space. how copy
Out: 60 kPa
